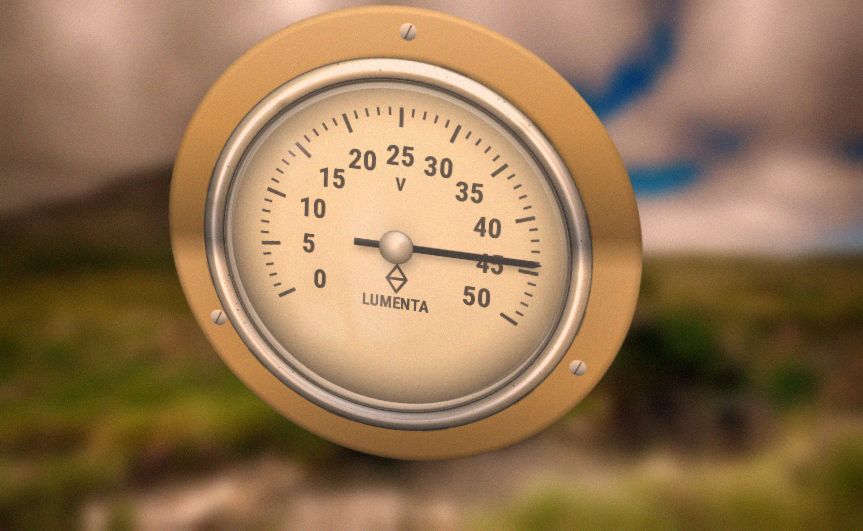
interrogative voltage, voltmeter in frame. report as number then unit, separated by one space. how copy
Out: 44 V
